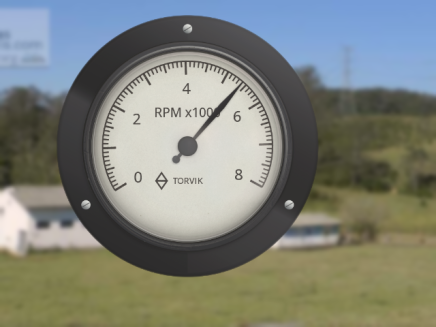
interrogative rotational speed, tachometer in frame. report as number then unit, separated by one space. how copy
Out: 5400 rpm
